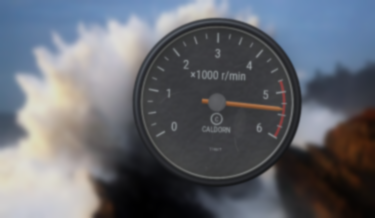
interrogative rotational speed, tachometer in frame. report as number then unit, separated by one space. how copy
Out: 5375 rpm
